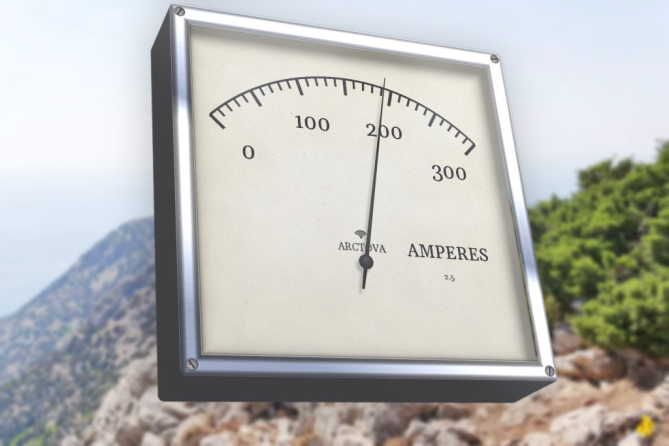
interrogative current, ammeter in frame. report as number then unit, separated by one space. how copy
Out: 190 A
